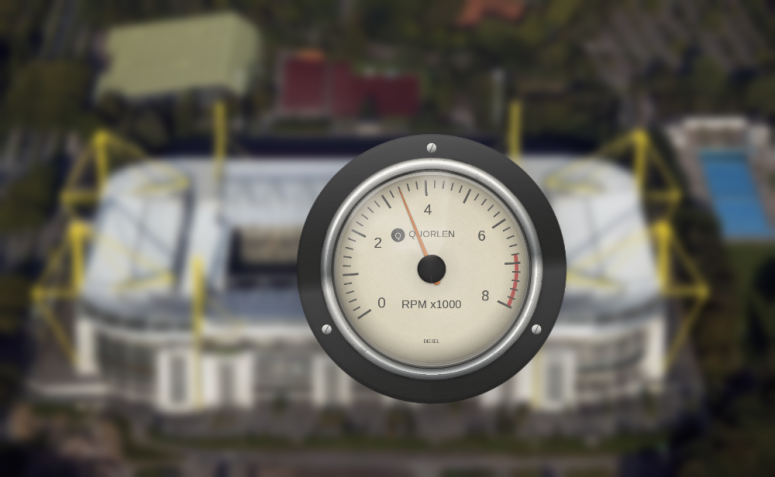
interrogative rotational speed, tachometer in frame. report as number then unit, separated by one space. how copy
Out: 3400 rpm
